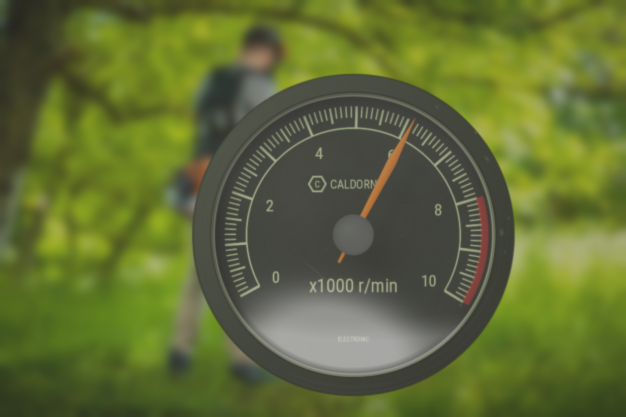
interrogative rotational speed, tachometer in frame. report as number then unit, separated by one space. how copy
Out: 6100 rpm
